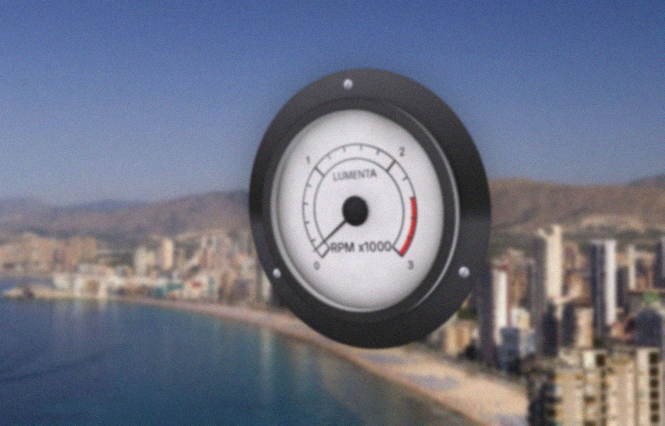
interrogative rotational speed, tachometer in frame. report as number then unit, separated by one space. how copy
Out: 100 rpm
